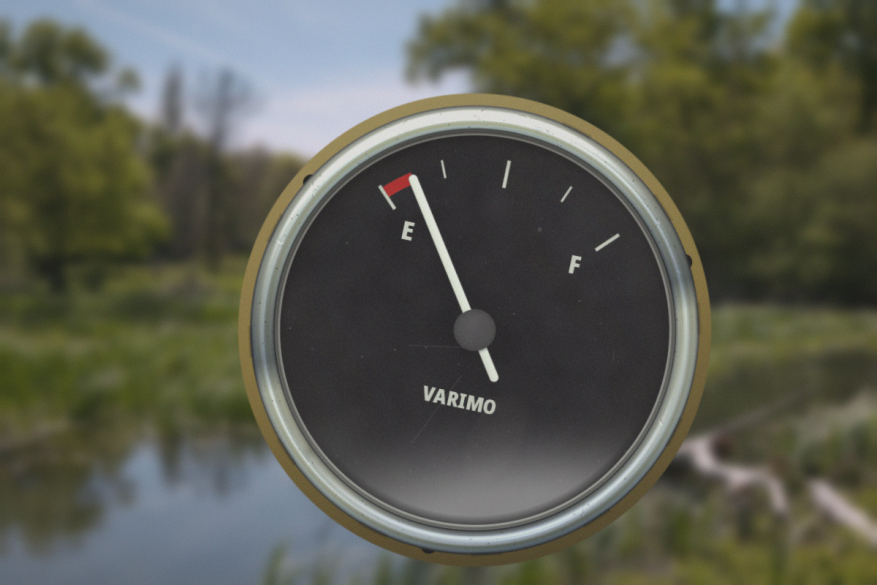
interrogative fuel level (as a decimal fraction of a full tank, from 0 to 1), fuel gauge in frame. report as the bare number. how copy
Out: 0.125
